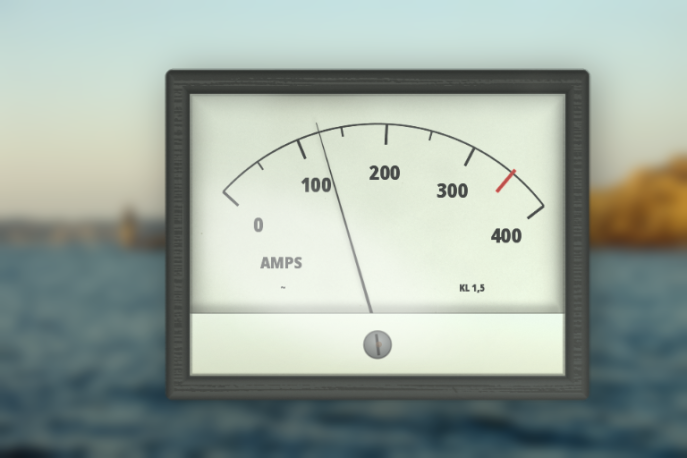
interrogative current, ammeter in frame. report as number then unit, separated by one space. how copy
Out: 125 A
